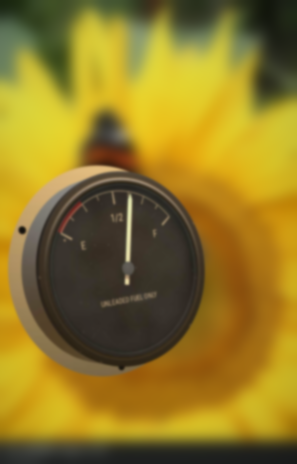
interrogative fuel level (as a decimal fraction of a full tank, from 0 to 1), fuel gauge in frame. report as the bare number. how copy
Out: 0.625
